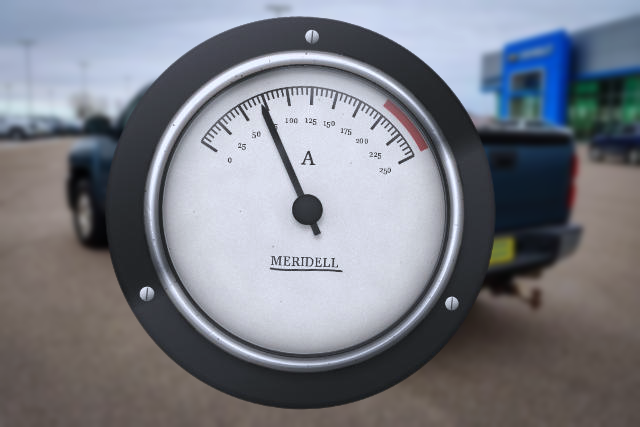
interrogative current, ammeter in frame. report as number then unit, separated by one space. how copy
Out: 70 A
